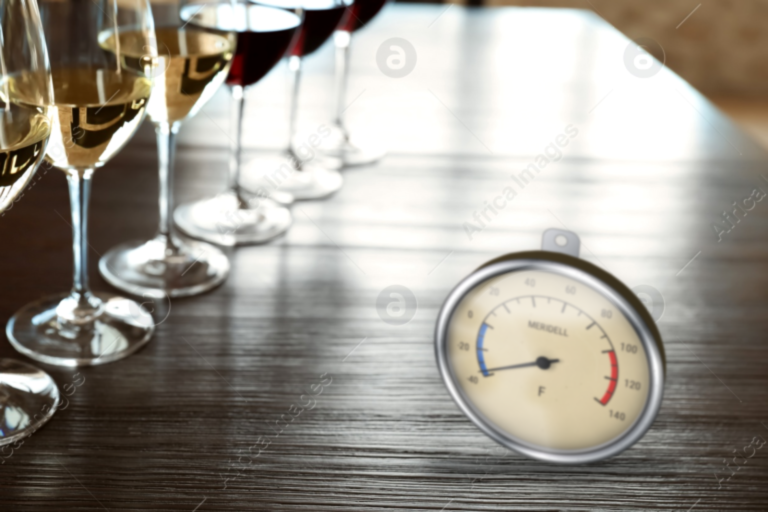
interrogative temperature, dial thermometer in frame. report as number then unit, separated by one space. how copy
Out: -35 °F
